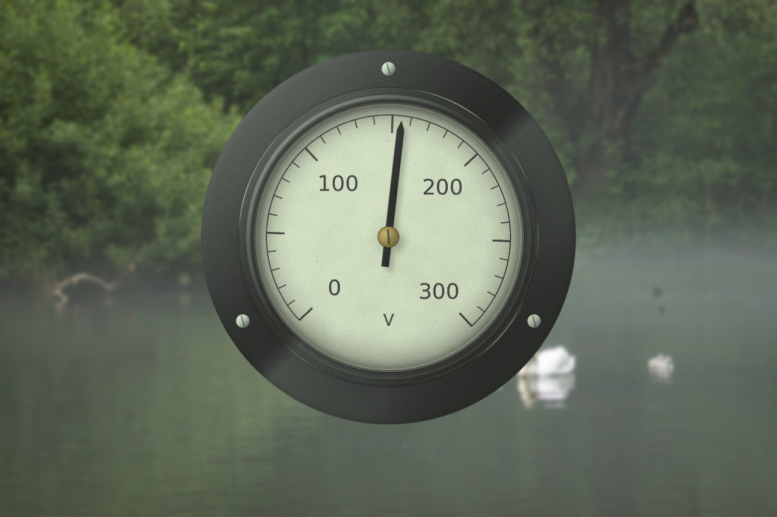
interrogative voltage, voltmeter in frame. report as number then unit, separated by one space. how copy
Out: 155 V
